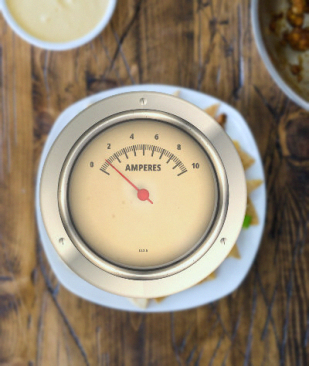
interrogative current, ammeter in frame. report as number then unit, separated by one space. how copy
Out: 1 A
